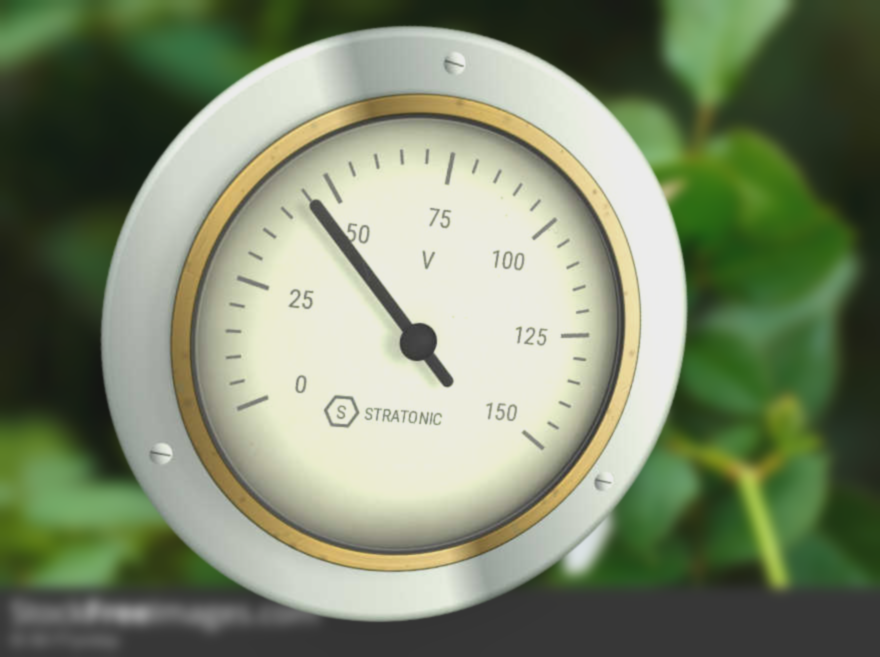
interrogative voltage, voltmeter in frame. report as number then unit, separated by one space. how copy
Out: 45 V
